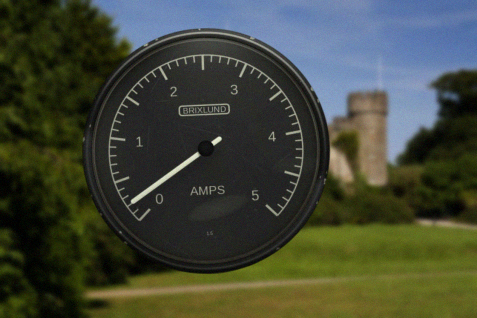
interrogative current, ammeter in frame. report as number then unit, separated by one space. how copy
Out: 0.2 A
